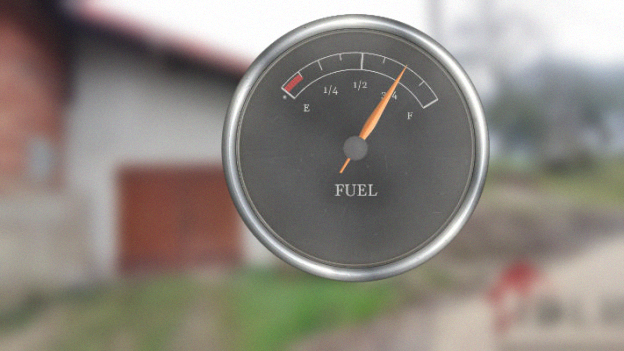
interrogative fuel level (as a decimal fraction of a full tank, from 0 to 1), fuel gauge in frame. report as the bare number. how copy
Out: 0.75
